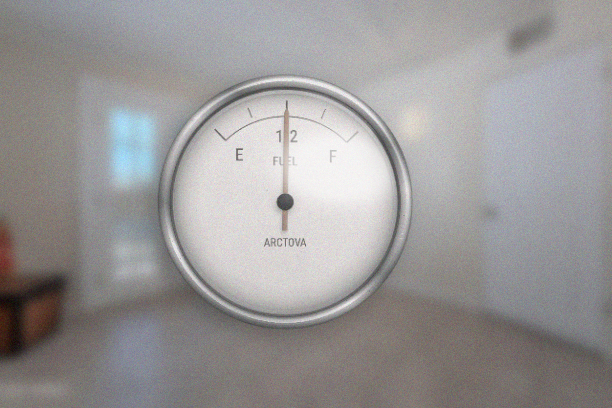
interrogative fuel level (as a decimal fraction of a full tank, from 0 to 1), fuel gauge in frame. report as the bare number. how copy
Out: 0.5
